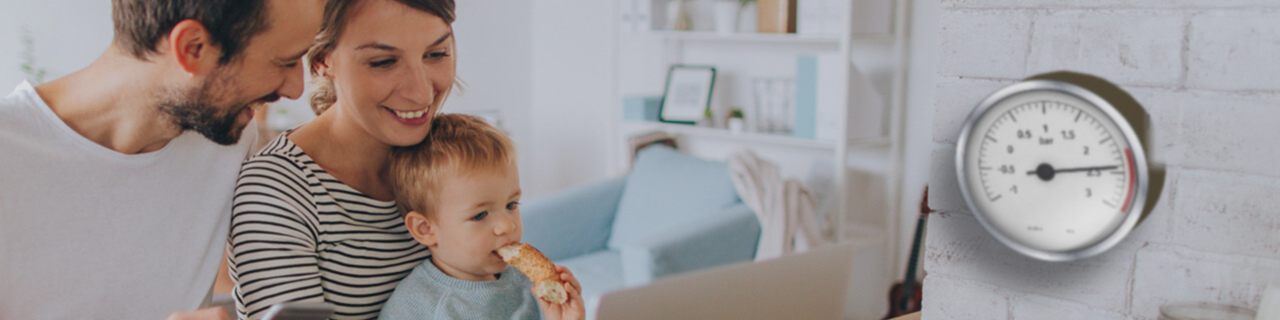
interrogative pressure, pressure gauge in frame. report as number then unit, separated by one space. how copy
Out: 2.4 bar
